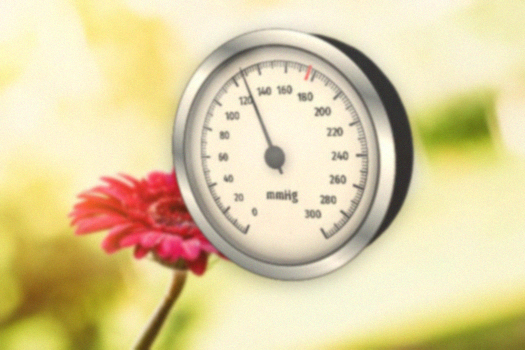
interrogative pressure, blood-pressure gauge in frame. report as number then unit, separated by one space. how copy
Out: 130 mmHg
